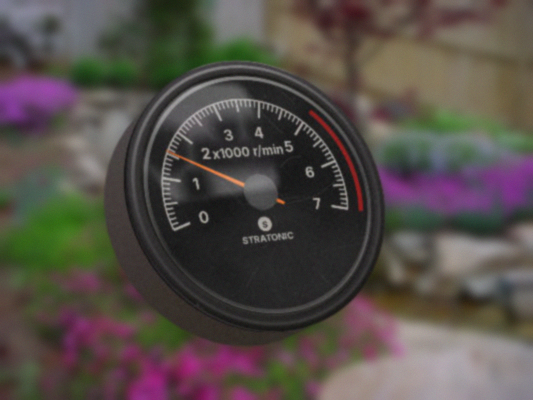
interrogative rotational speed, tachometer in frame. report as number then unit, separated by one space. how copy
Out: 1500 rpm
